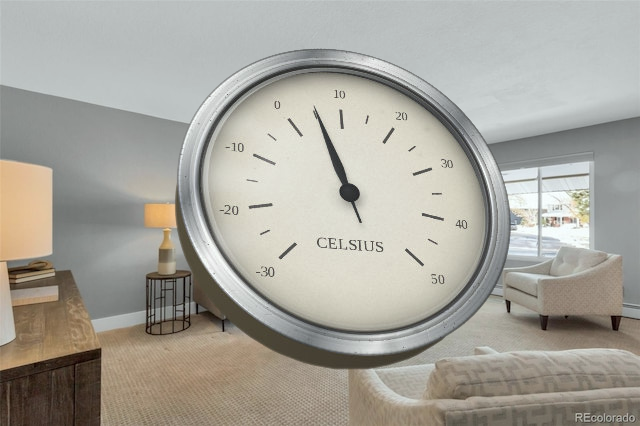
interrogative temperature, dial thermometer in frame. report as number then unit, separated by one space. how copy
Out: 5 °C
